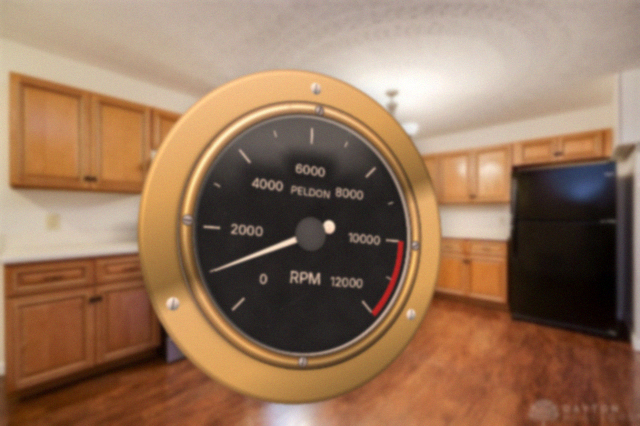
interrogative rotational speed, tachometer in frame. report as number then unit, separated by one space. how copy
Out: 1000 rpm
